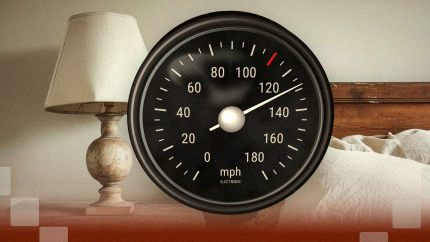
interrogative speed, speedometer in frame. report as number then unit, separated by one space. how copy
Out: 127.5 mph
